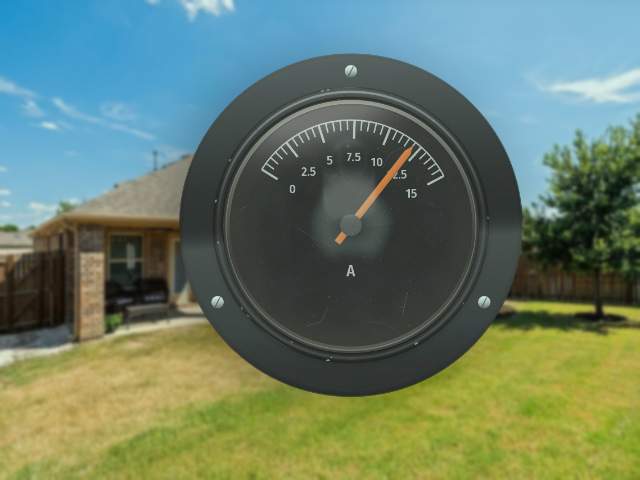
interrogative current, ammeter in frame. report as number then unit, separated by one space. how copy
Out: 12 A
